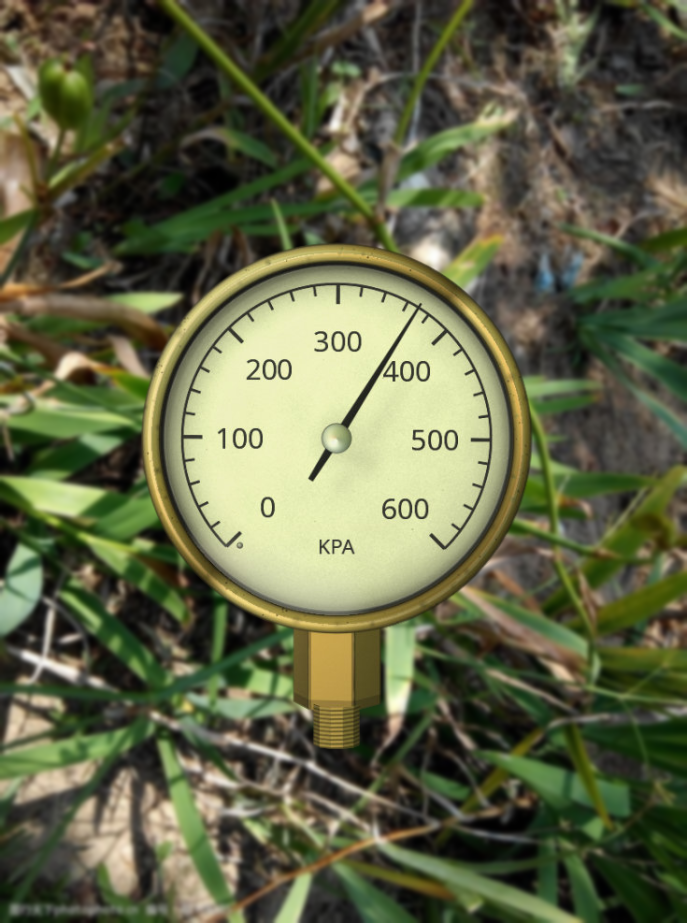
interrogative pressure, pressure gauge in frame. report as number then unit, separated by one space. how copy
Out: 370 kPa
